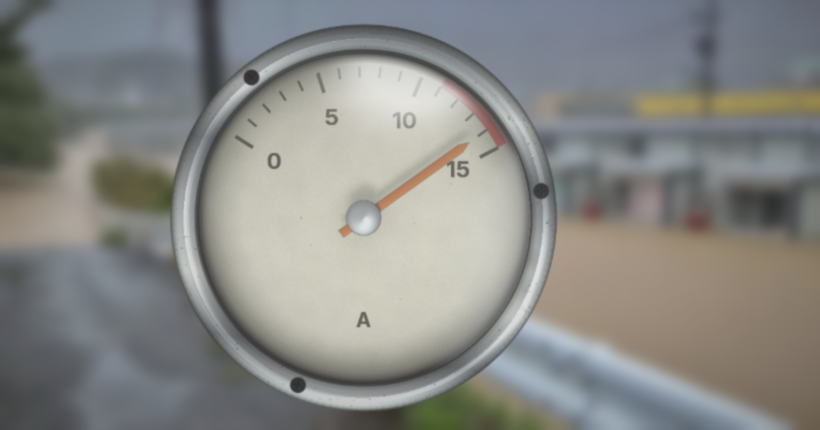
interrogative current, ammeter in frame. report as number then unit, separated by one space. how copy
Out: 14 A
